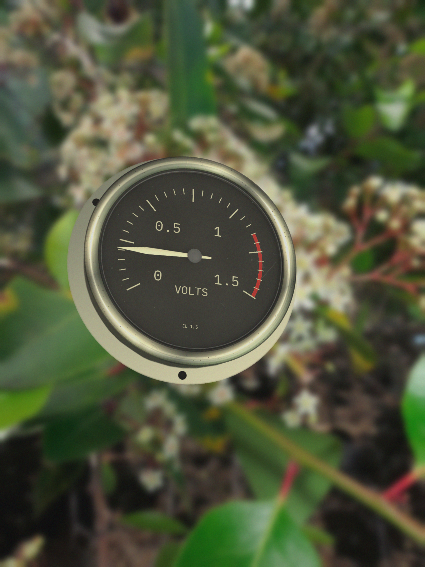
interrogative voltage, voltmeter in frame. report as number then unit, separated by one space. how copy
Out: 0.2 V
